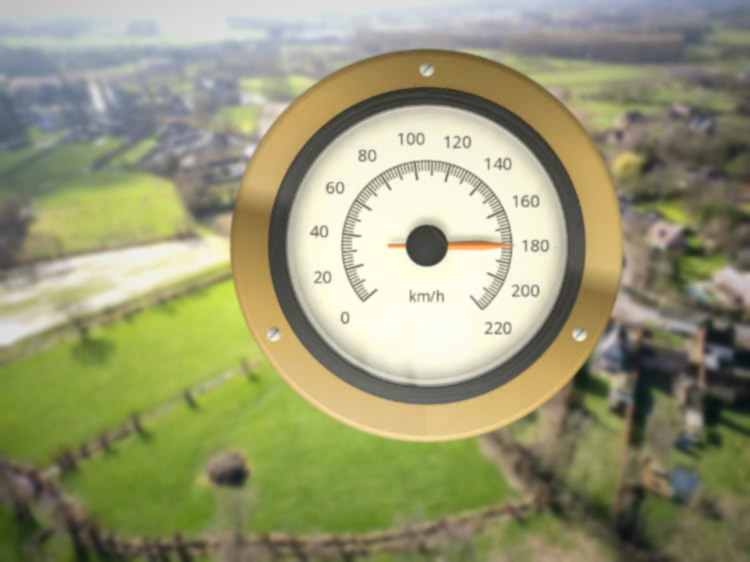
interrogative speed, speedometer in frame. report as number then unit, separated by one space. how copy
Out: 180 km/h
